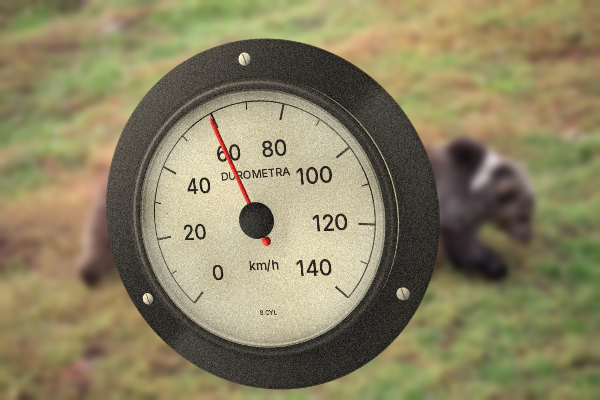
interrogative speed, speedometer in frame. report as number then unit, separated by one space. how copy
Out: 60 km/h
